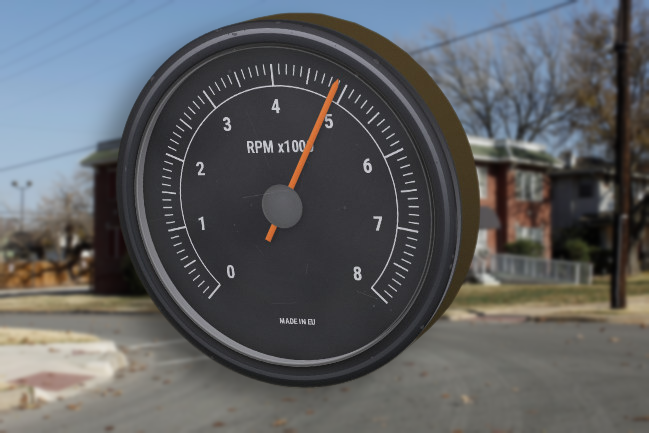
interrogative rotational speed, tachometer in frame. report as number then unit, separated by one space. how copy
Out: 4900 rpm
